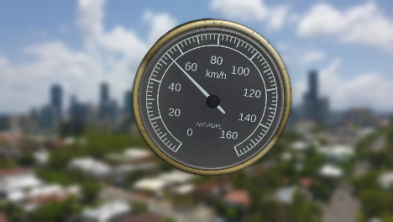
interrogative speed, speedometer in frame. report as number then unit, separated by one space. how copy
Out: 54 km/h
